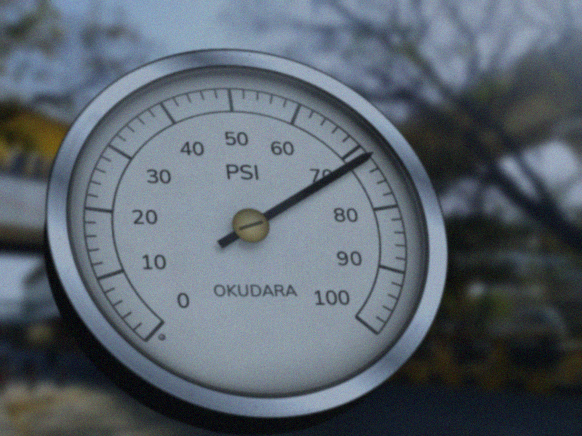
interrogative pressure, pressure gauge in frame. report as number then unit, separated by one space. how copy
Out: 72 psi
